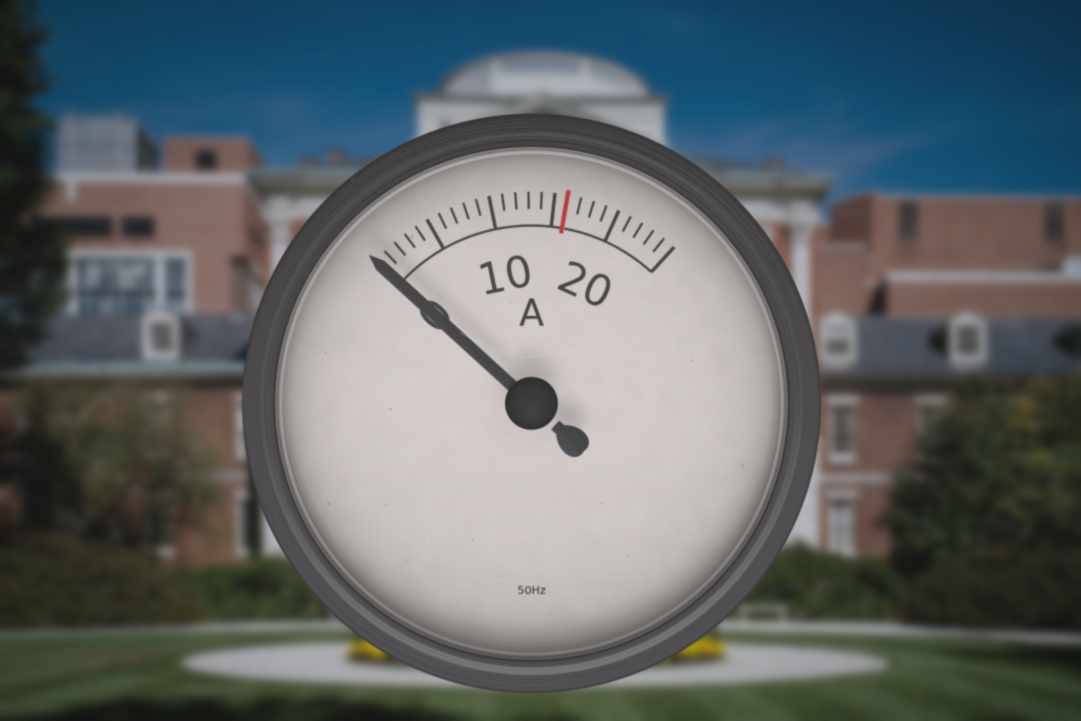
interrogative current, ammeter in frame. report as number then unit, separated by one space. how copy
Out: 0 A
